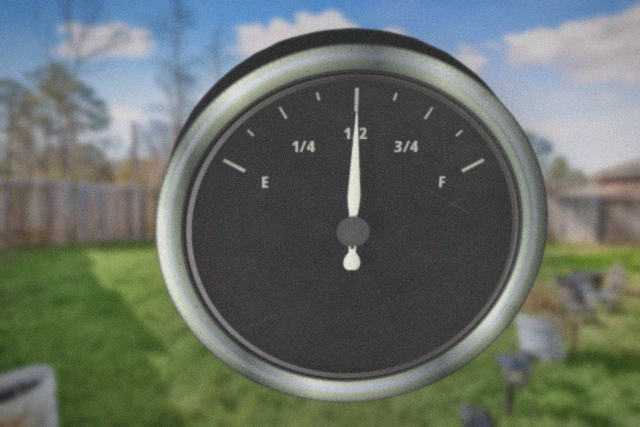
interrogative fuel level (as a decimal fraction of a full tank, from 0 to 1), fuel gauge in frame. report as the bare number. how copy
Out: 0.5
